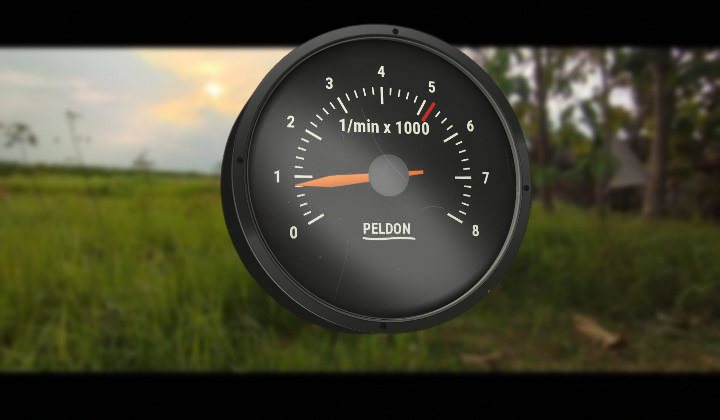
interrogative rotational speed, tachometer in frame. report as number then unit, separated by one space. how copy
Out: 800 rpm
